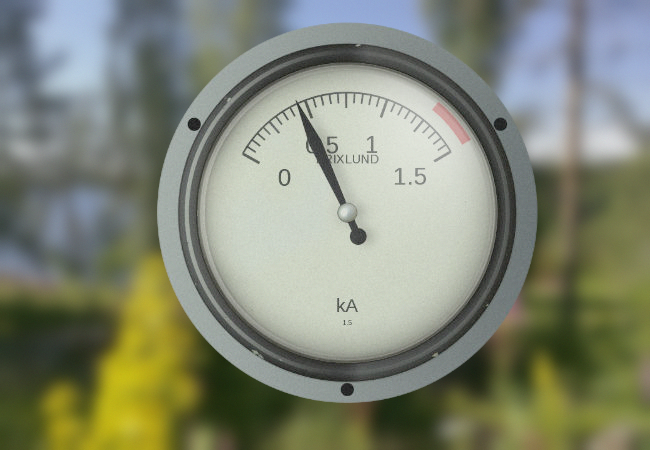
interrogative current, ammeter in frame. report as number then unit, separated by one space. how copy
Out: 0.45 kA
